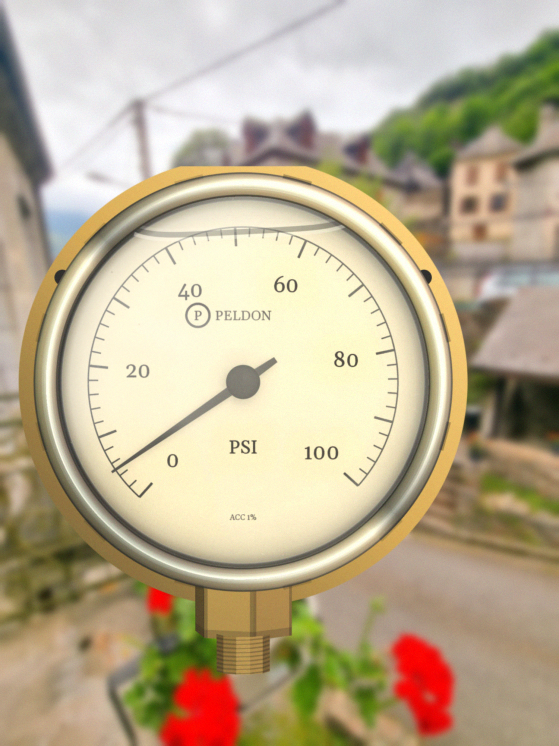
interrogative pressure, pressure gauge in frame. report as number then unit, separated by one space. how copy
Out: 5 psi
